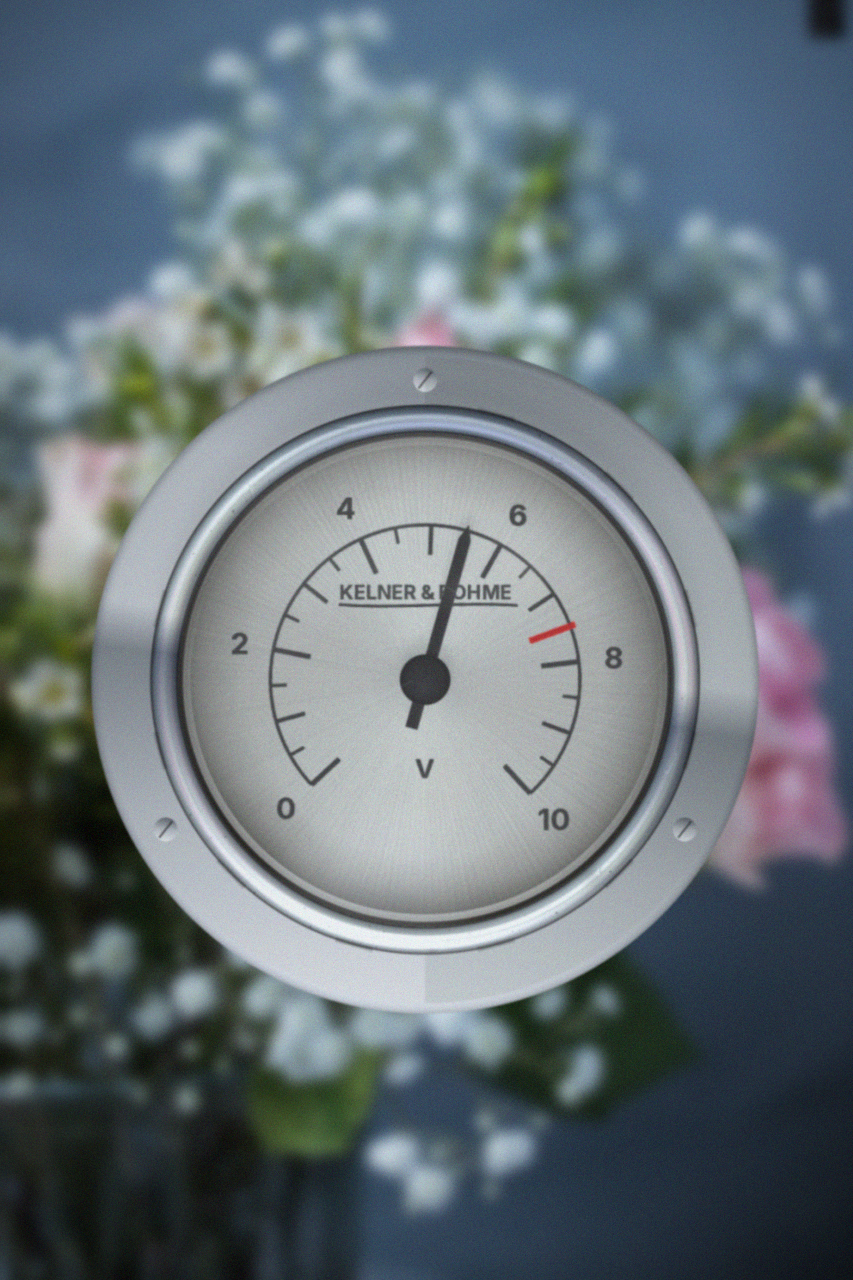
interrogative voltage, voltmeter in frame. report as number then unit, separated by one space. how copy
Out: 5.5 V
